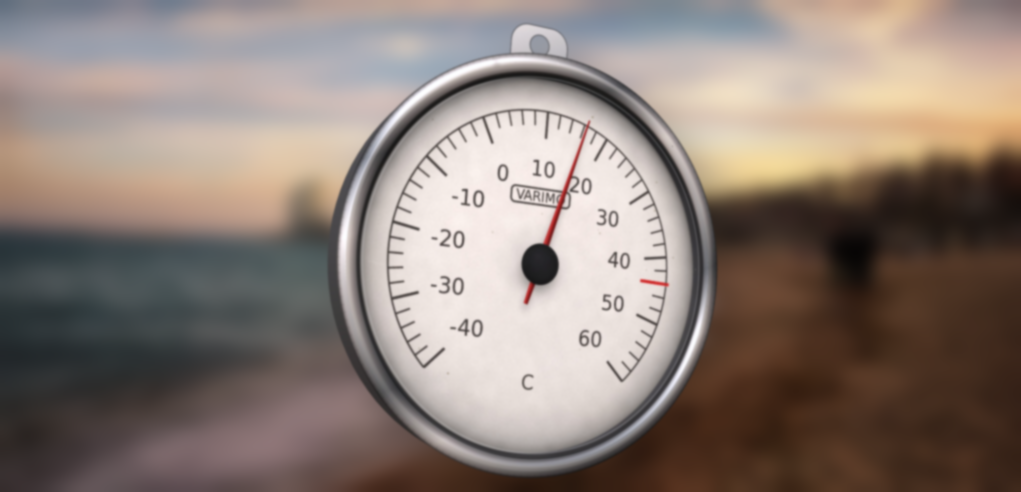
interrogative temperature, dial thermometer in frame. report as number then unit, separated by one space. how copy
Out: 16 °C
